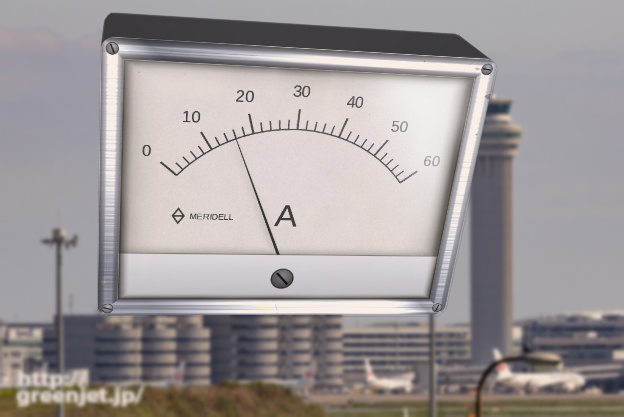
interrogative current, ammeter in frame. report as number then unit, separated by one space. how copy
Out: 16 A
